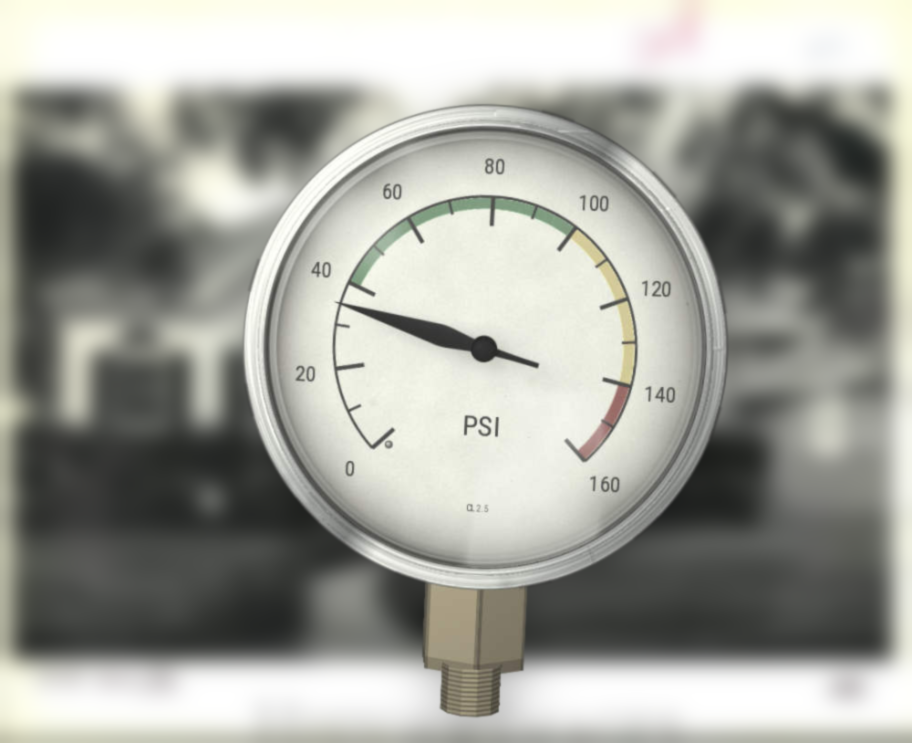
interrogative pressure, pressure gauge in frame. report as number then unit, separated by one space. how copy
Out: 35 psi
